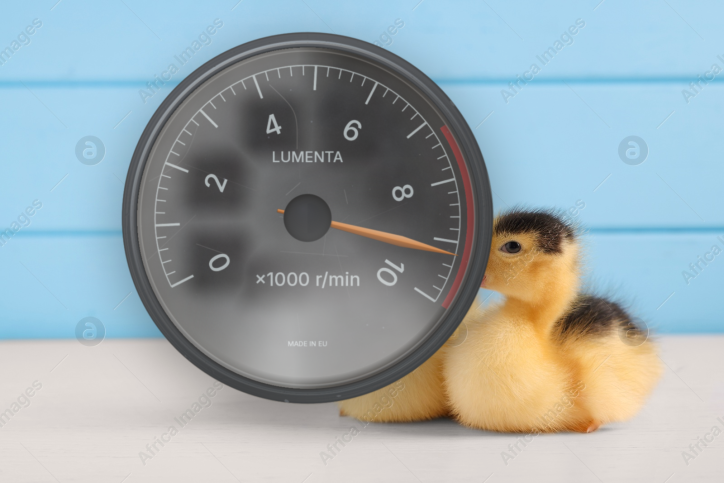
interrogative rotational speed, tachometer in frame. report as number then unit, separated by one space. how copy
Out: 9200 rpm
